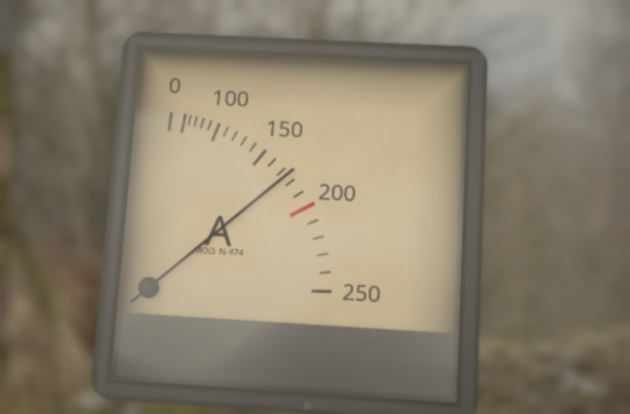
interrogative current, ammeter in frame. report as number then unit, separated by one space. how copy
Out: 175 A
